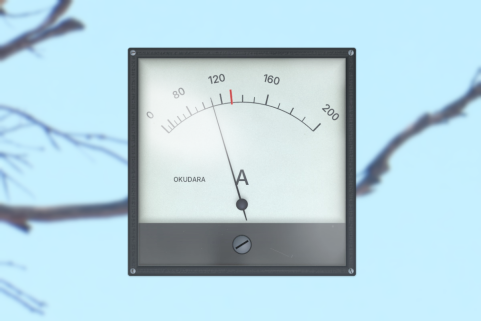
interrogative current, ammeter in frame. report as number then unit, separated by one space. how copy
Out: 110 A
